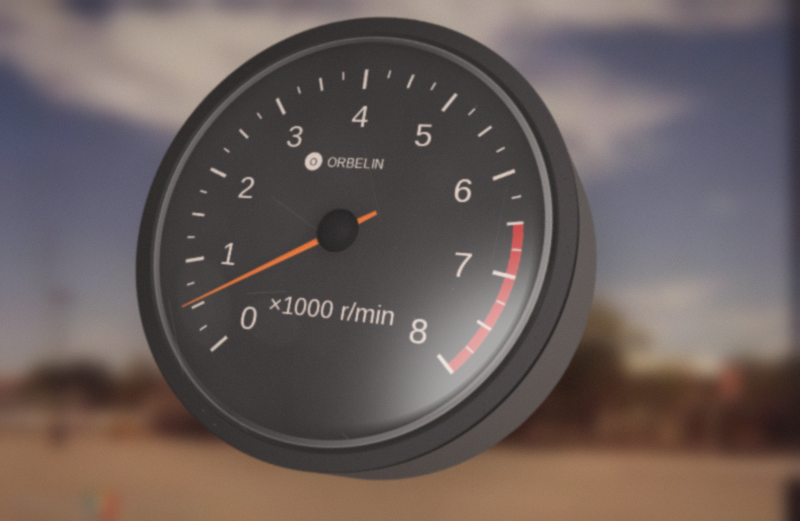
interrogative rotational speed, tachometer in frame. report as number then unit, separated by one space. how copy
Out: 500 rpm
